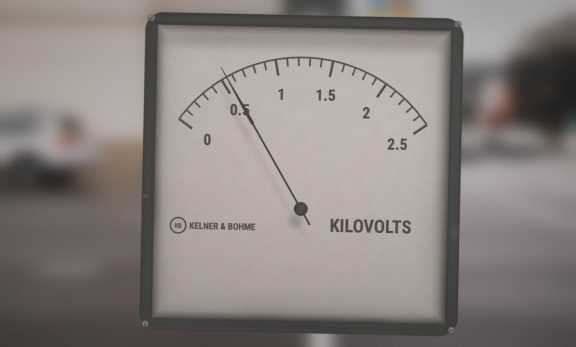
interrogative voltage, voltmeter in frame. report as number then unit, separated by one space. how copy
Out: 0.55 kV
